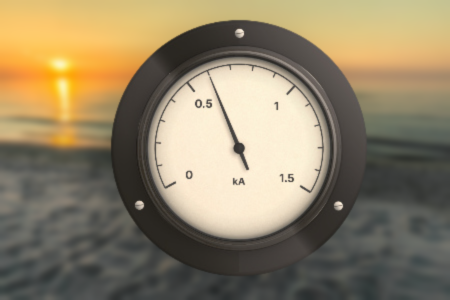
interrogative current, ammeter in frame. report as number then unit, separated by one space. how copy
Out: 0.6 kA
